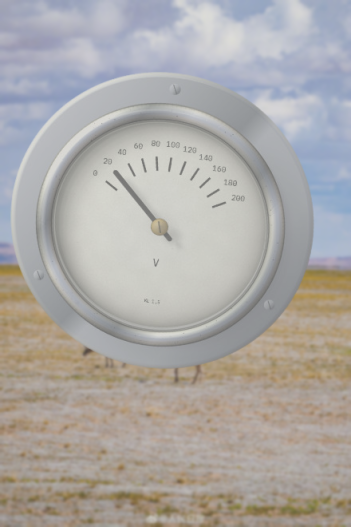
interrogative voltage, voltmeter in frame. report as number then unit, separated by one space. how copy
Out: 20 V
